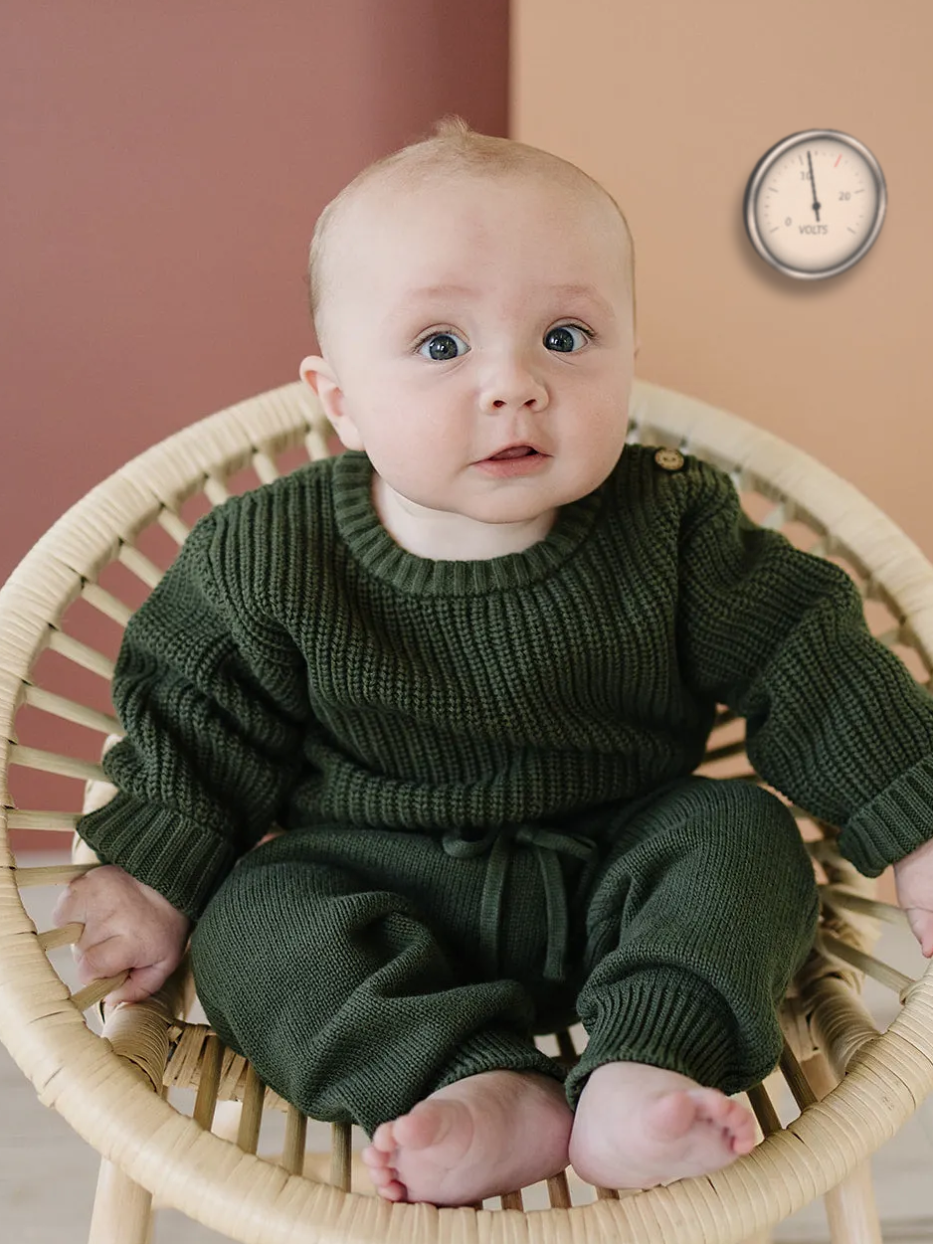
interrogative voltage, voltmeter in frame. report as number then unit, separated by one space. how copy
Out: 11 V
